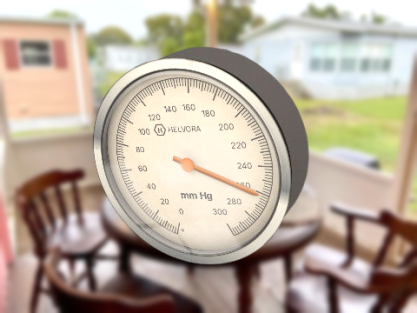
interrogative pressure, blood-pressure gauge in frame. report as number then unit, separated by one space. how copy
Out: 260 mmHg
